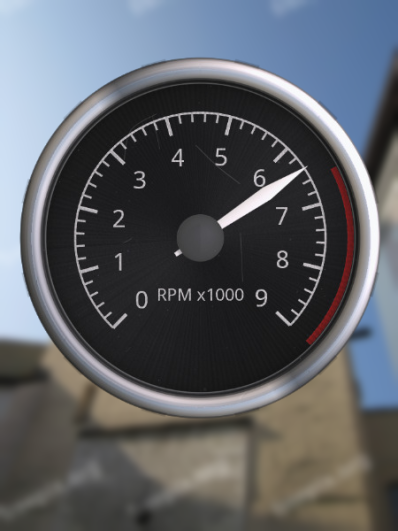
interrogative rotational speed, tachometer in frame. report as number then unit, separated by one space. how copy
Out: 6400 rpm
